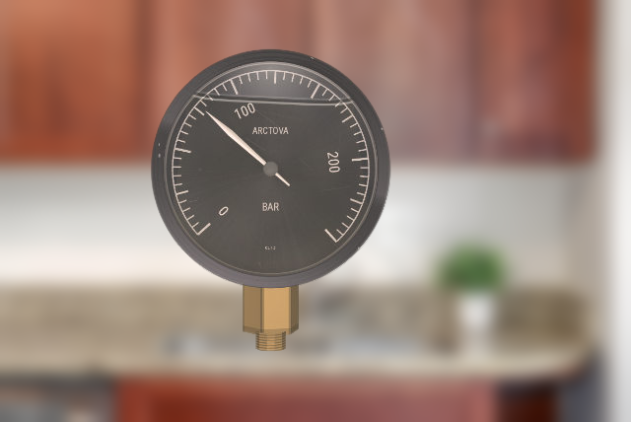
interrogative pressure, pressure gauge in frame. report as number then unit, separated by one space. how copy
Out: 77.5 bar
